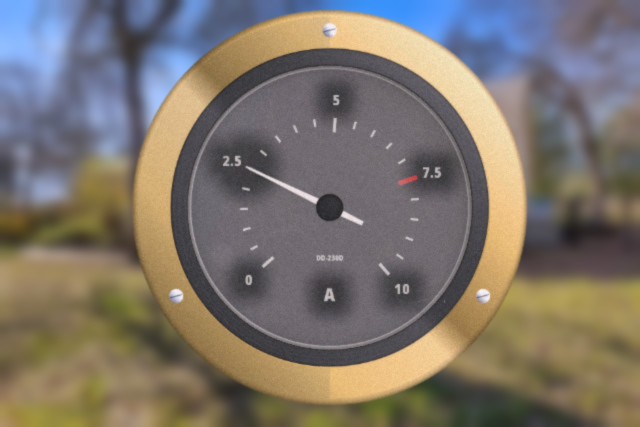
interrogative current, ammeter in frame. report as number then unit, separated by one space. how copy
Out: 2.5 A
